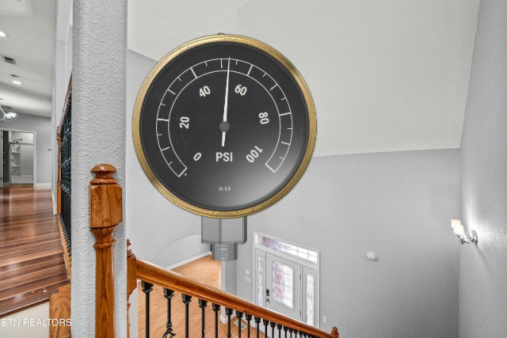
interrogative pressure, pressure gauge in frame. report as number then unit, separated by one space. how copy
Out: 52.5 psi
